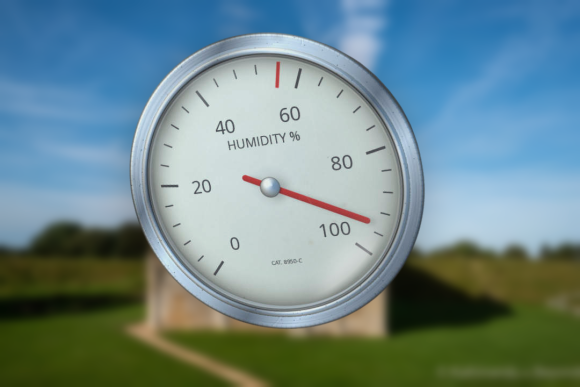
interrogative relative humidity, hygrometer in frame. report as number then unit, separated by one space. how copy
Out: 94 %
